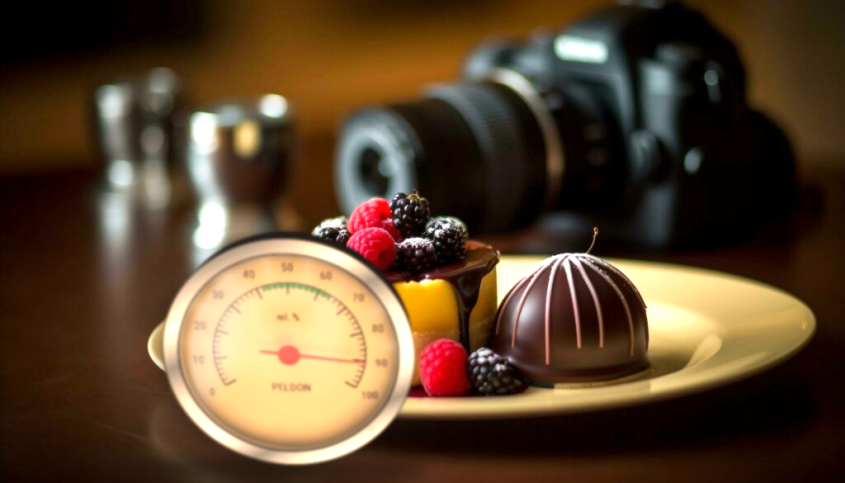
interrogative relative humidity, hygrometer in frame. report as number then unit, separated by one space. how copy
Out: 90 %
